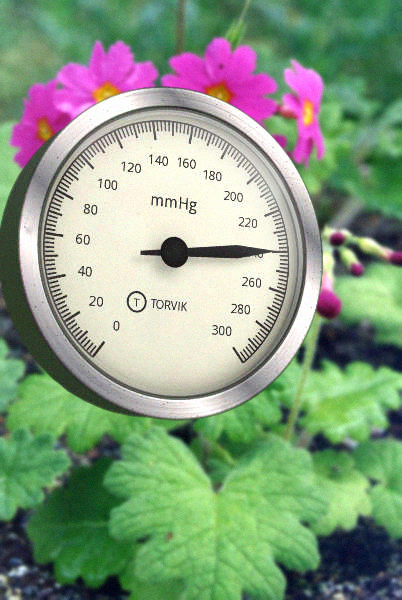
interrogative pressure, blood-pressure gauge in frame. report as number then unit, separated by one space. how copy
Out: 240 mmHg
